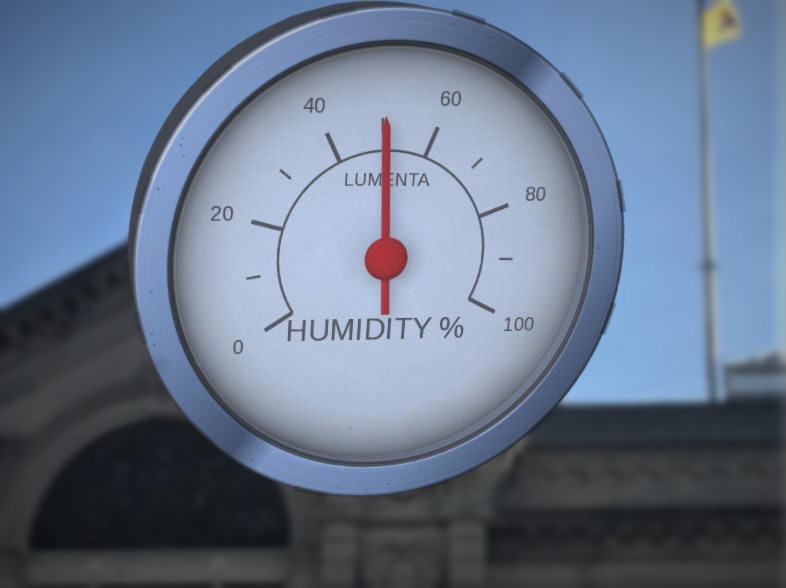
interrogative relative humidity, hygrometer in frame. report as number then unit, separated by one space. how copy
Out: 50 %
